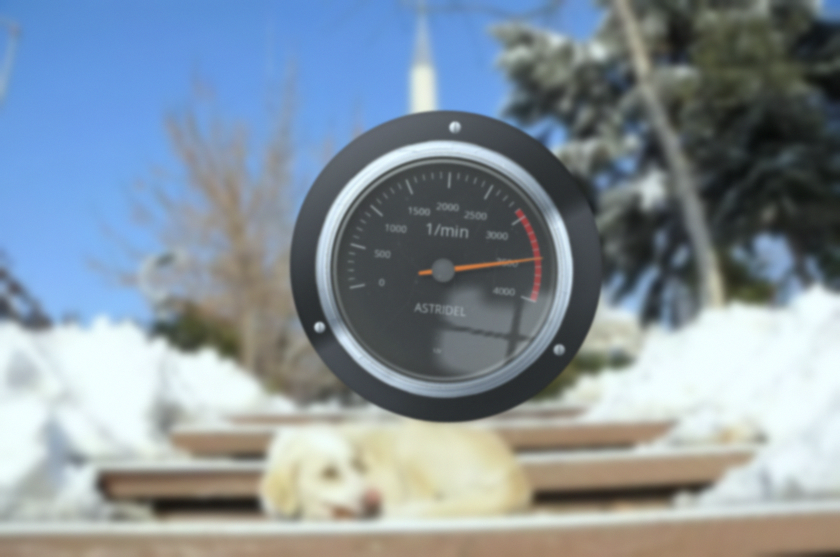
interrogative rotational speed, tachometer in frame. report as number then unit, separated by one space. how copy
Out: 3500 rpm
